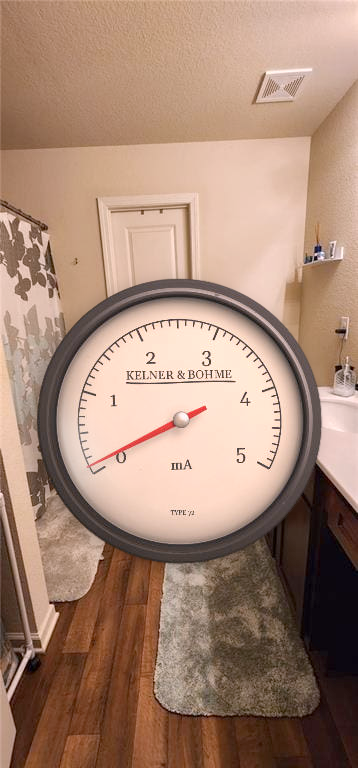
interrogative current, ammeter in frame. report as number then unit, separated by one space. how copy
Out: 0.1 mA
